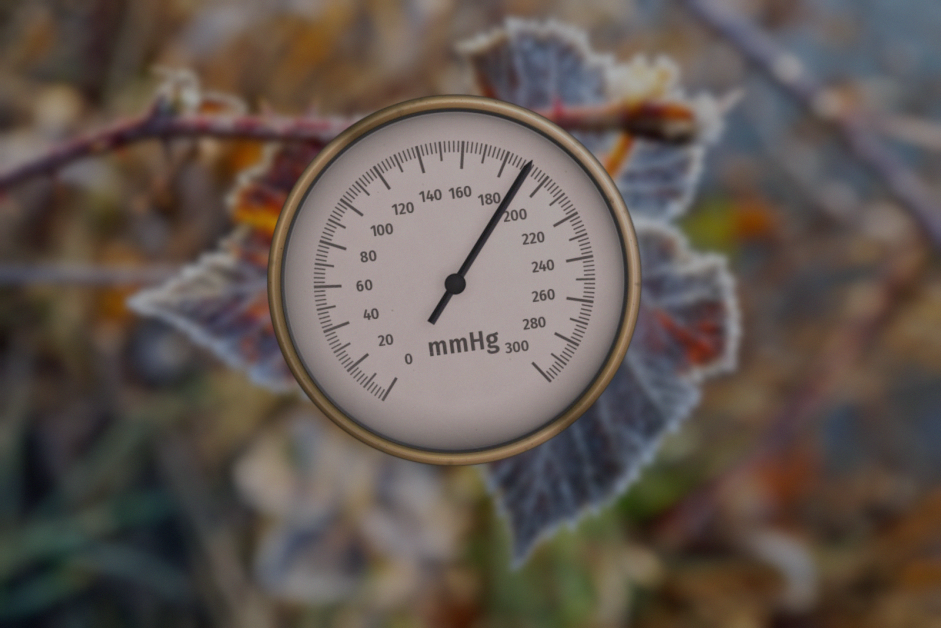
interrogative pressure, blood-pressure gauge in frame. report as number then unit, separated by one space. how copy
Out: 190 mmHg
